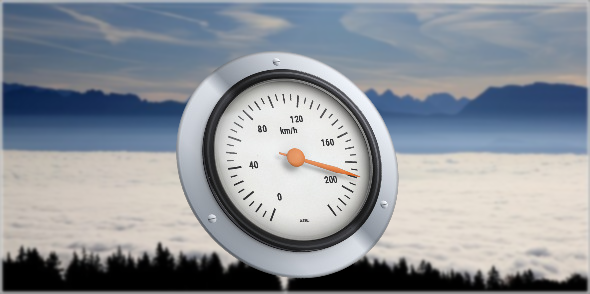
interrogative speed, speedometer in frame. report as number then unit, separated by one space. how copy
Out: 190 km/h
